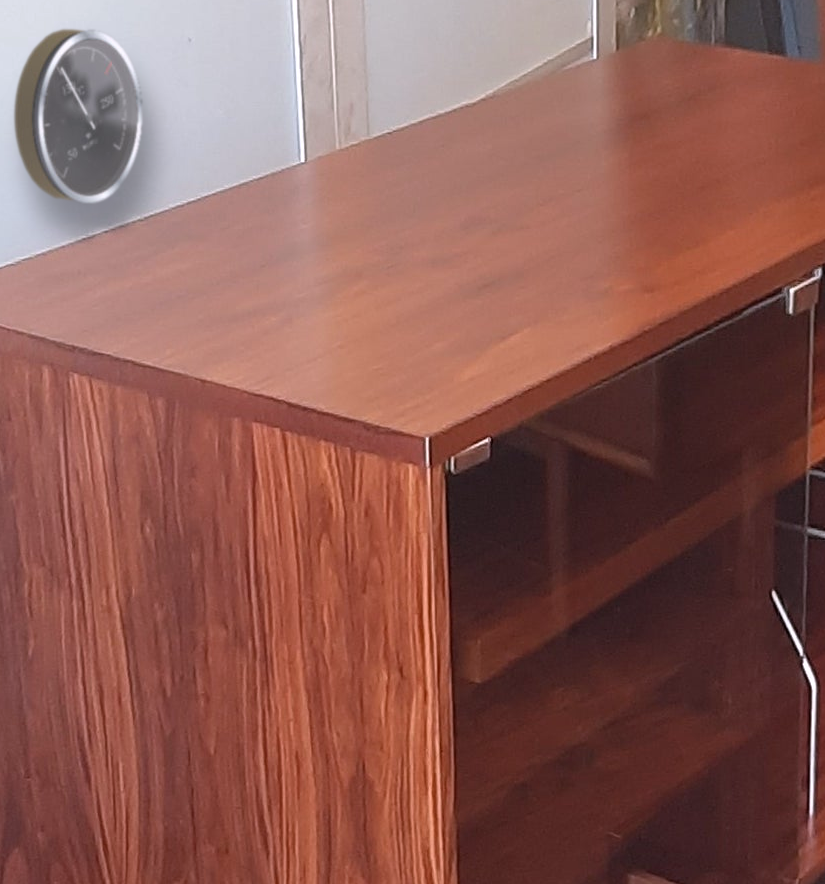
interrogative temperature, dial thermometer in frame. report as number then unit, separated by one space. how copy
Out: 150 °C
